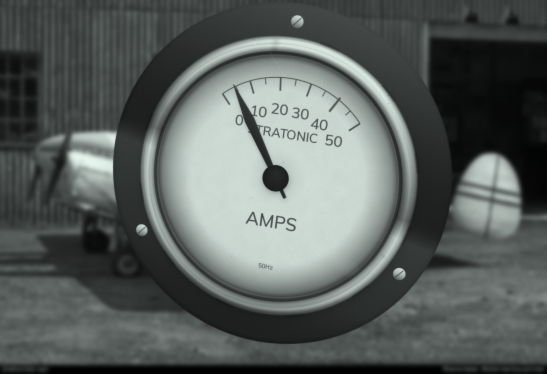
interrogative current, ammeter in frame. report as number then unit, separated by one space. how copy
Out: 5 A
